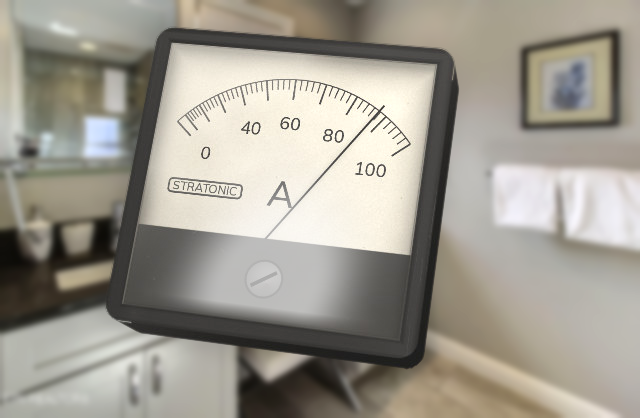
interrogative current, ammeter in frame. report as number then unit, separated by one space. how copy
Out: 88 A
